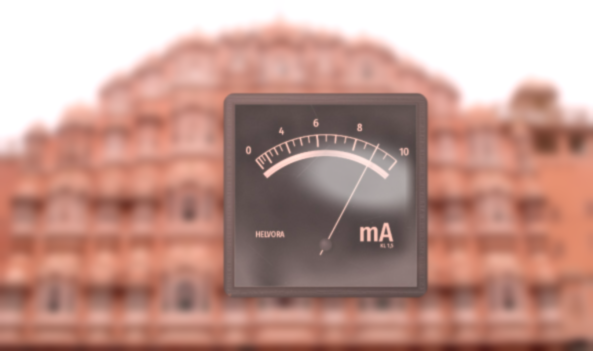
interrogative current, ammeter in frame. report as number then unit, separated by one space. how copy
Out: 9 mA
